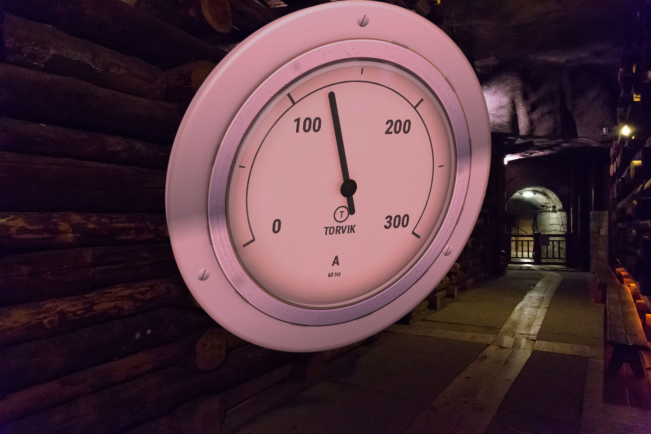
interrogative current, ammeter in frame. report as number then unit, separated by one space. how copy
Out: 125 A
